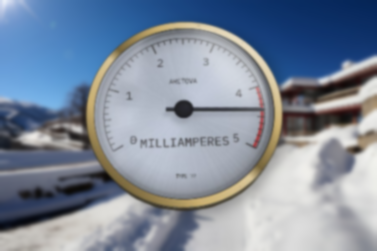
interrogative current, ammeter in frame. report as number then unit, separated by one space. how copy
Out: 4.4 mA
